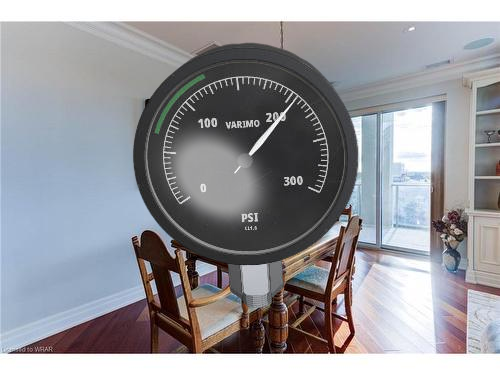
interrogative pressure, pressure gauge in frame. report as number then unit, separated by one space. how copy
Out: 205 psi
